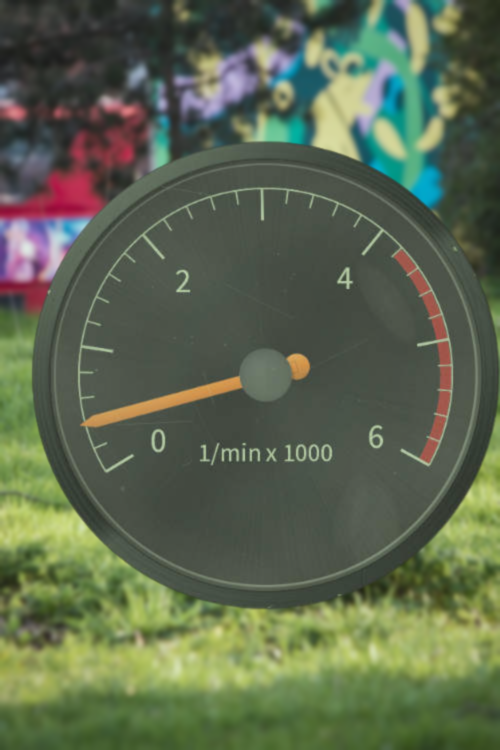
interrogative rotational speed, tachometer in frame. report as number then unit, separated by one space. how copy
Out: 400 rpm
